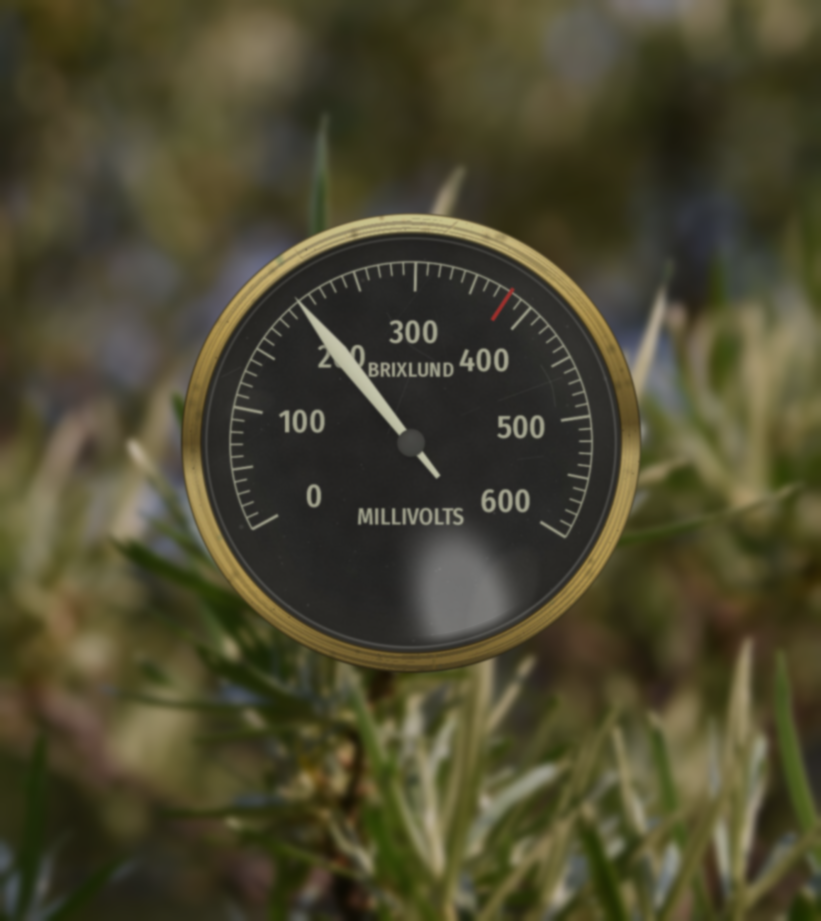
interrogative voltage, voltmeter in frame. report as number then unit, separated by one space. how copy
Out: 200 mV
